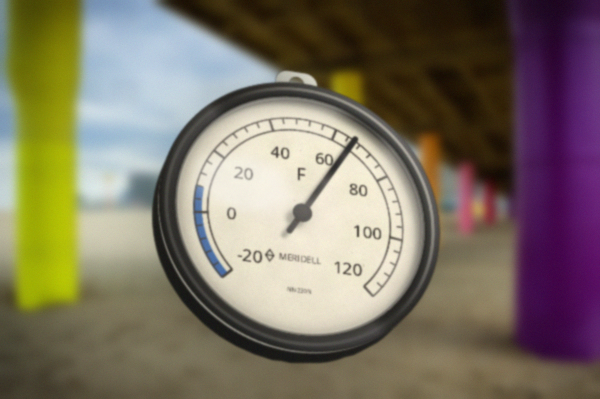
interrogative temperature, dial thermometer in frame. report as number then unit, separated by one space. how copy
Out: 66 °F
